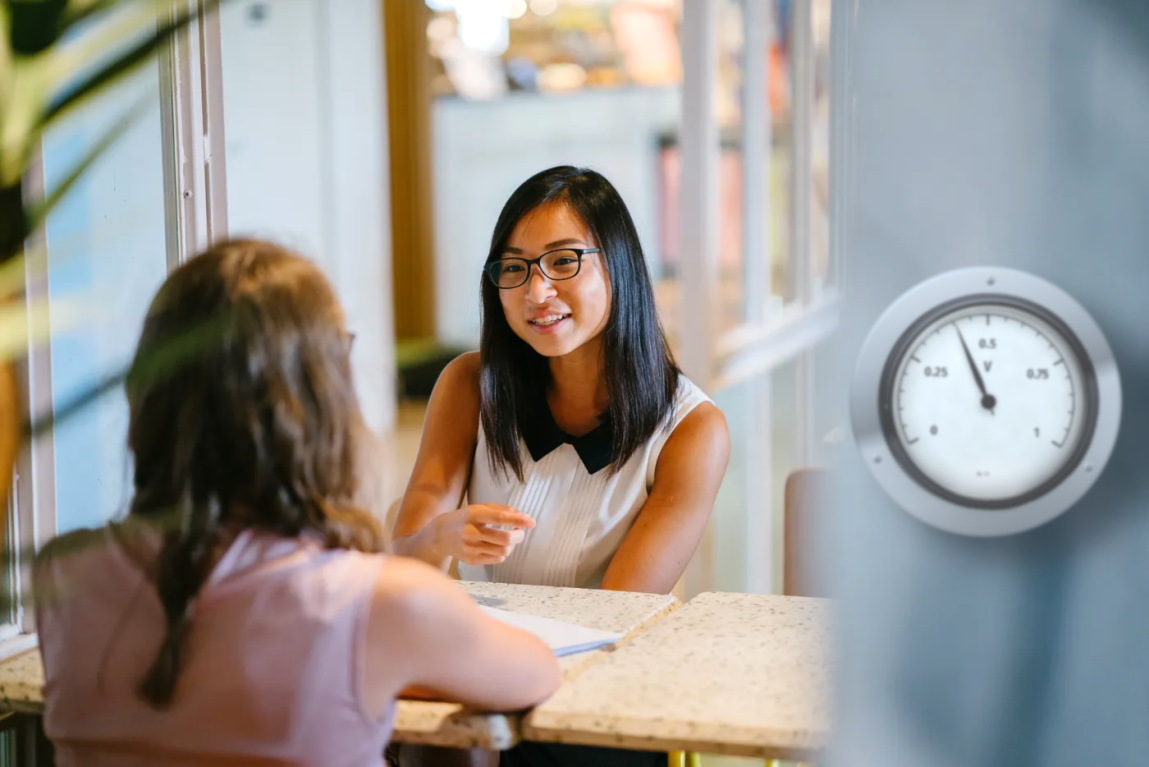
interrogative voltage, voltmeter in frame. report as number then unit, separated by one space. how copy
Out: 0.4 V
